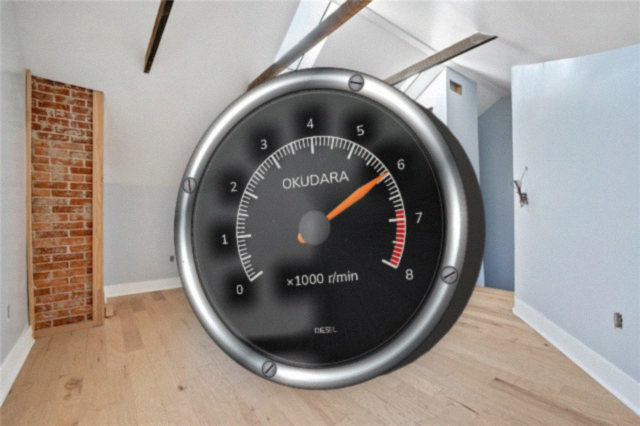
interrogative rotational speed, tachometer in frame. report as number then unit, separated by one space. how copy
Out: 6000 rpm
